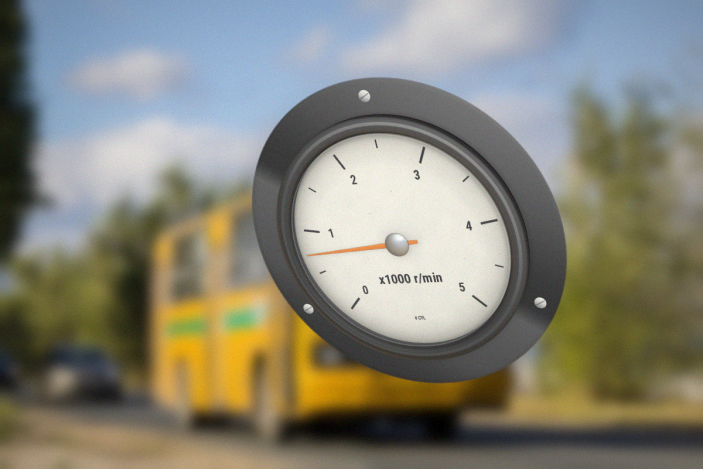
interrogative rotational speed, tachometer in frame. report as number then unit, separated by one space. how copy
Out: 750 rpm
